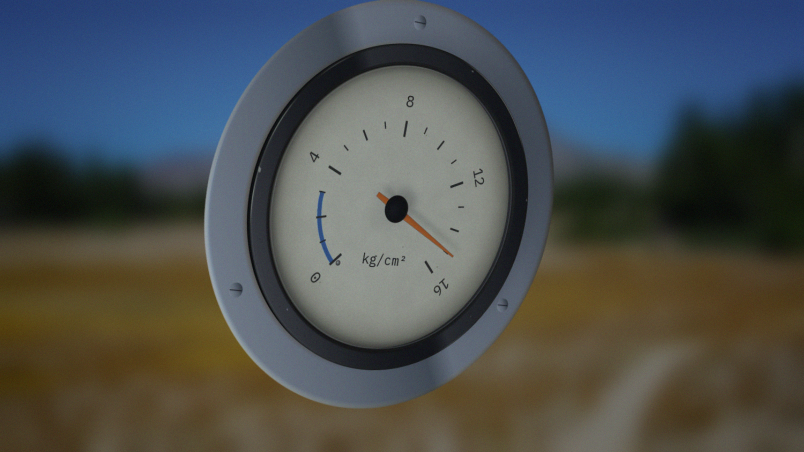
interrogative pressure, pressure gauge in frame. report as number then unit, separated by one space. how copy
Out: 15 kg/cm²
